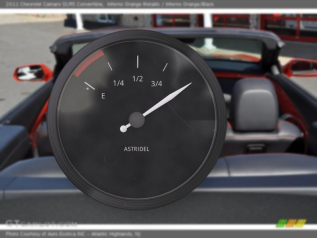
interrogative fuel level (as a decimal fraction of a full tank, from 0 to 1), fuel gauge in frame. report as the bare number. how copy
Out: 1
